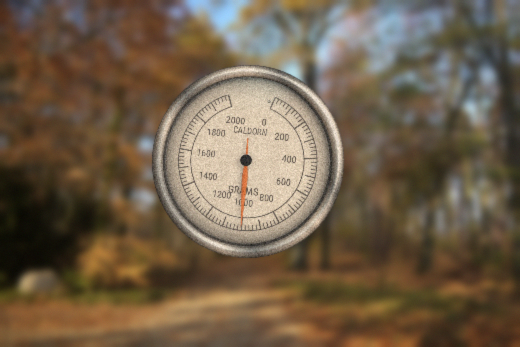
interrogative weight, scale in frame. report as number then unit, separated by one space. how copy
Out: 1000 g
